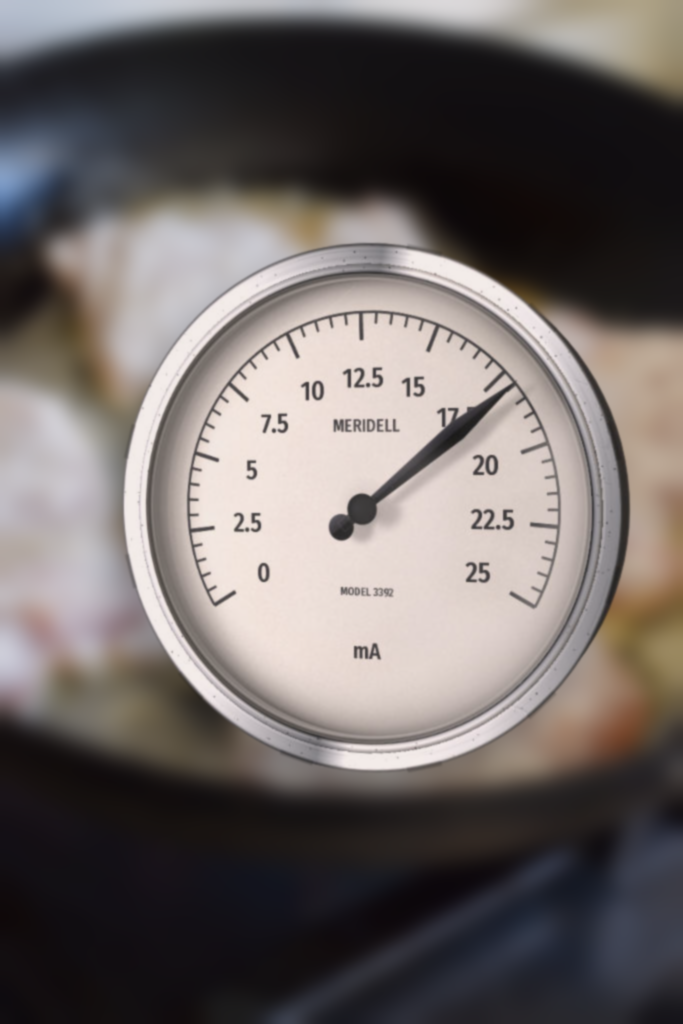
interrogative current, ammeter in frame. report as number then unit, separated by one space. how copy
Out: 18 mA
